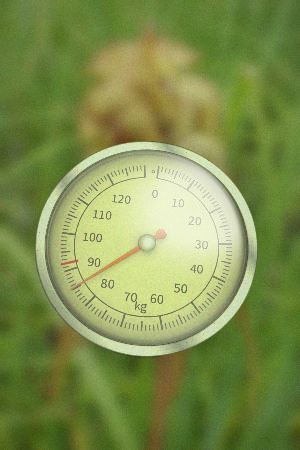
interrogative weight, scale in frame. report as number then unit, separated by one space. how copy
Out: 85 kg
